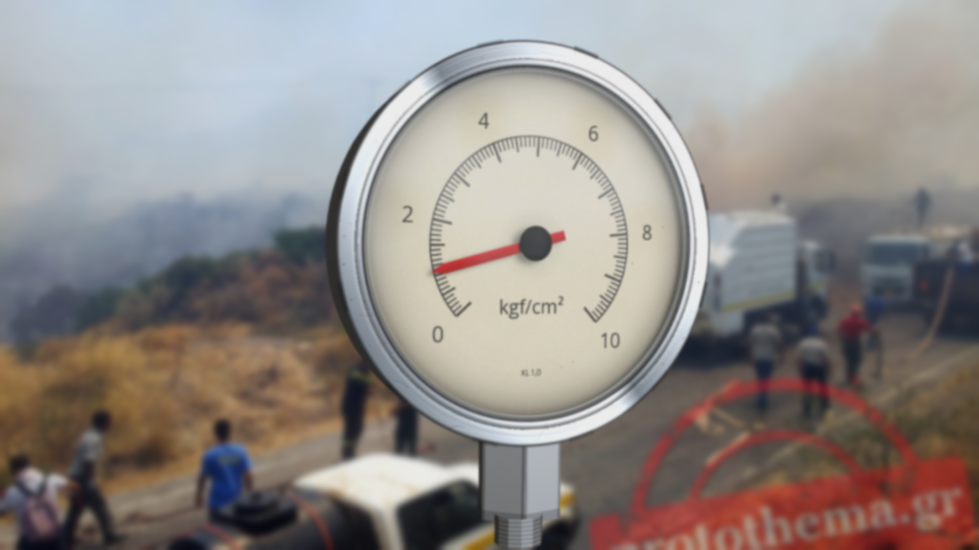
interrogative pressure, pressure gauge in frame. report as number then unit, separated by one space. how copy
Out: 1 kg/cm²
